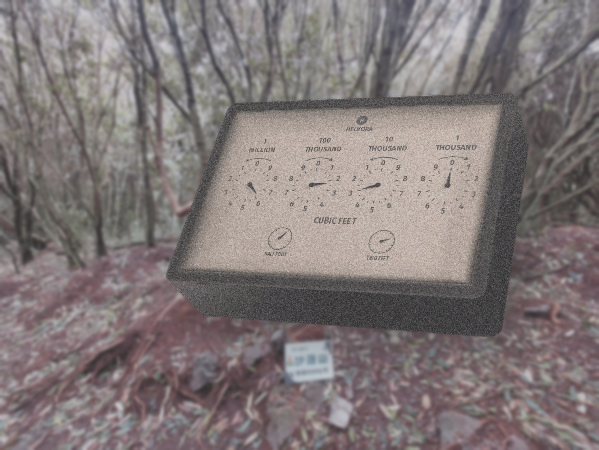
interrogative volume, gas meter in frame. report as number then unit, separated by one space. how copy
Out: 623000 ft³
